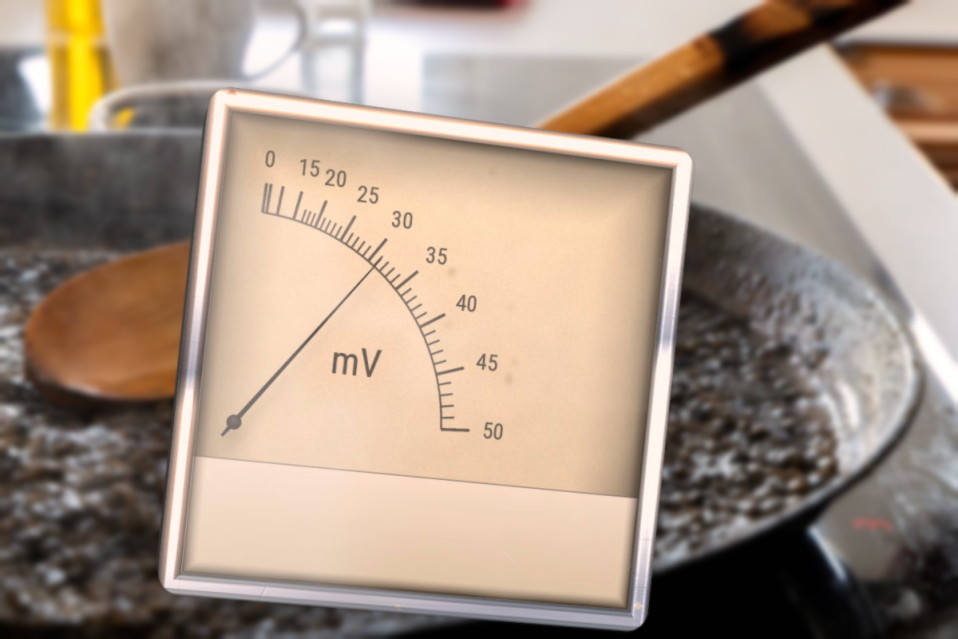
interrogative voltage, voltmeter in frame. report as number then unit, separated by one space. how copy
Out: 31 mV
